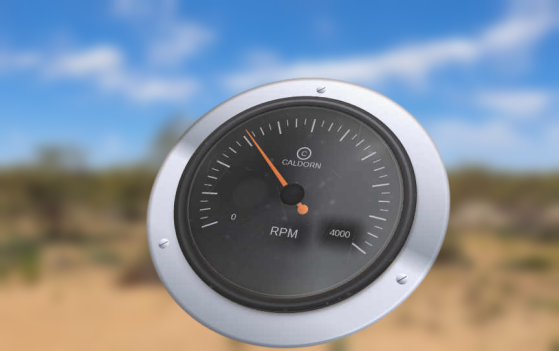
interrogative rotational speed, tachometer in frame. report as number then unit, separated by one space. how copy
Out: 1250 rpm
